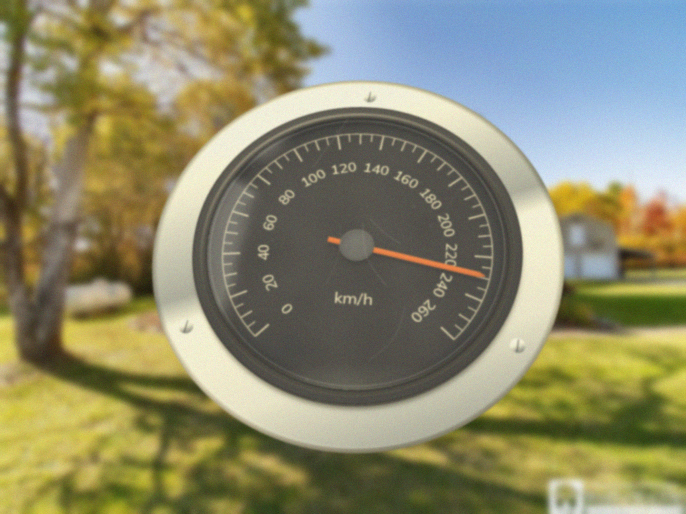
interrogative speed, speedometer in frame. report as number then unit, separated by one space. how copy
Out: 230 km/h
